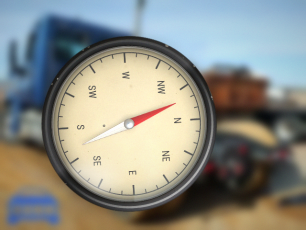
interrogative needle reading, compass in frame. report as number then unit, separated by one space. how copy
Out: 340 °
